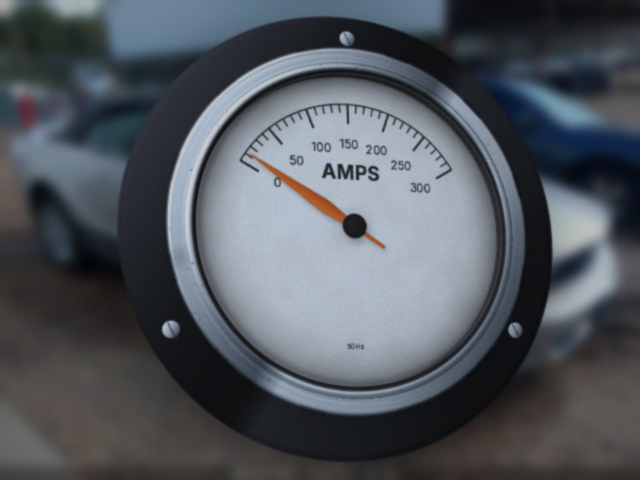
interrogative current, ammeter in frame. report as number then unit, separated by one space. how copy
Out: 10 A
